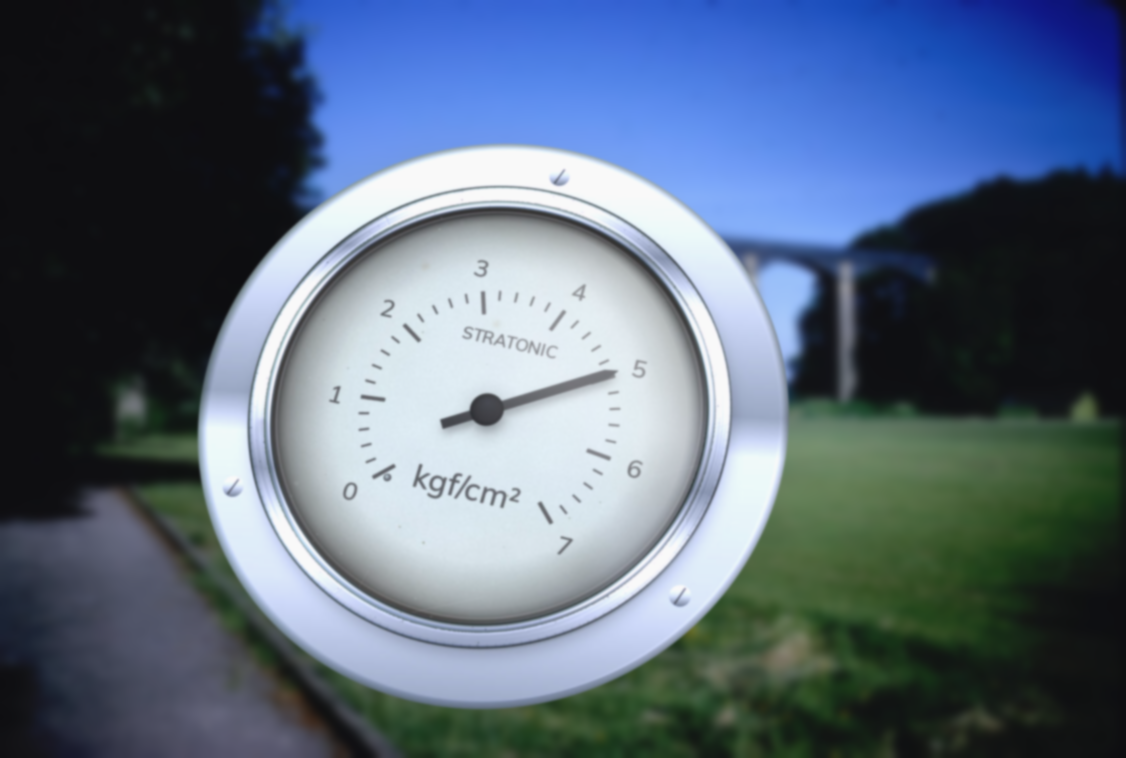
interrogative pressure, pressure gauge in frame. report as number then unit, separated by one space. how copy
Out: 5 kg/cm²
